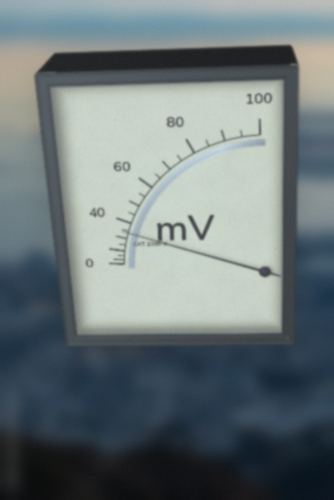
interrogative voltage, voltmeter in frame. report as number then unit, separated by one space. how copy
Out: 35 mV
